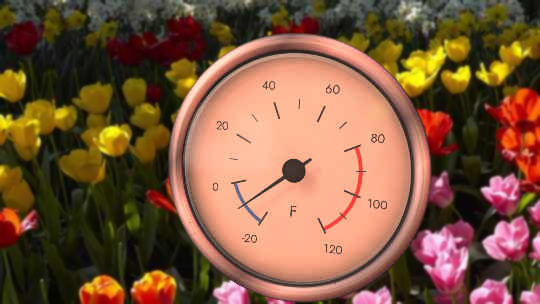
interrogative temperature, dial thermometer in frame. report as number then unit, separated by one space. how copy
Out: -10 °F
